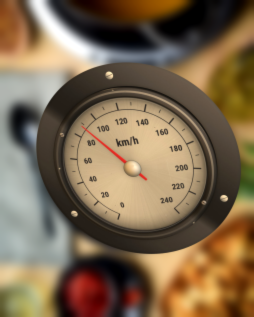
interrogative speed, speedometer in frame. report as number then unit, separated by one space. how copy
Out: 90 km/h
